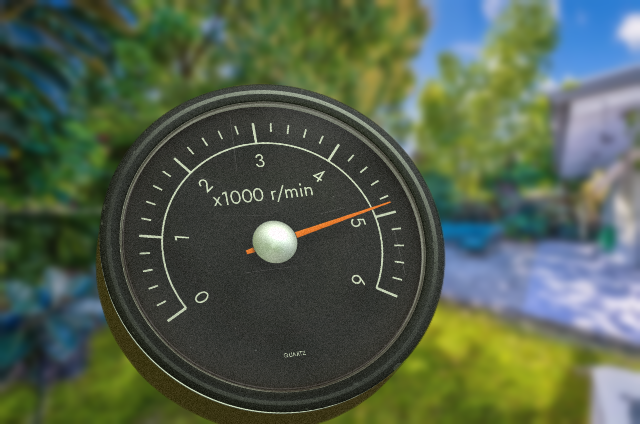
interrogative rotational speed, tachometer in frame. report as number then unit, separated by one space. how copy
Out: 4900 rpm
